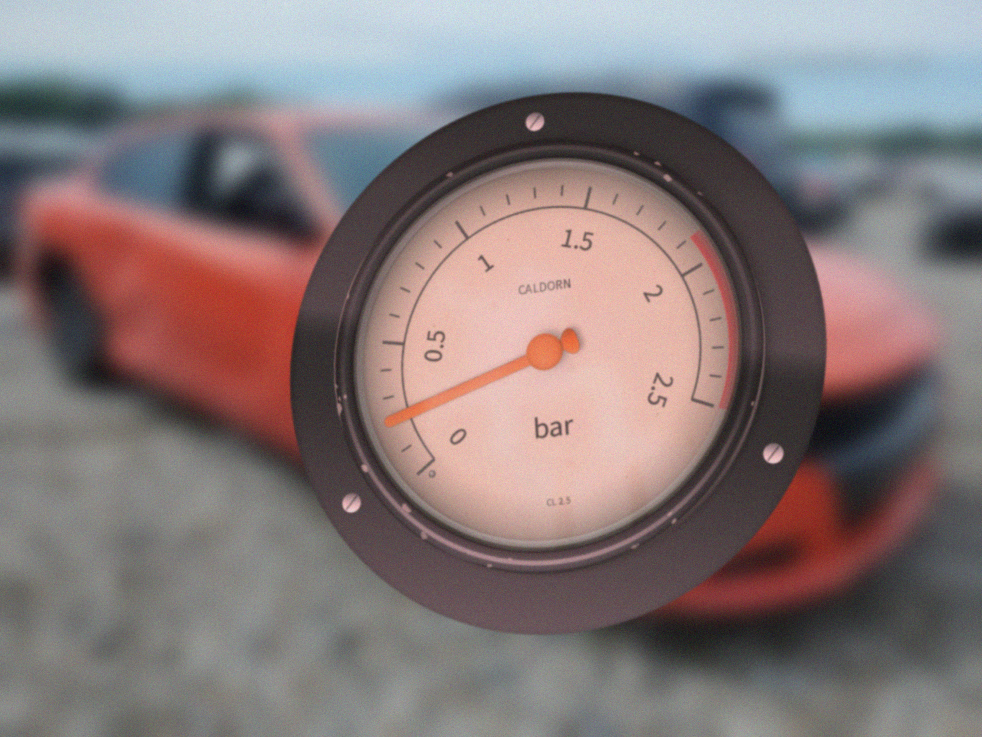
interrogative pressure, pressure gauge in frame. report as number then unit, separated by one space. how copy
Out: 0.2 bar
